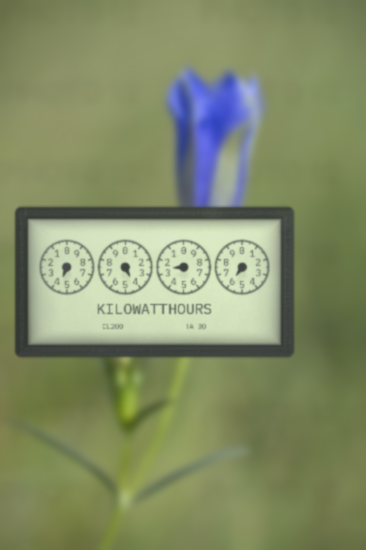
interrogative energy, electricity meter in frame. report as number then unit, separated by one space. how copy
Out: 4426 kWh
